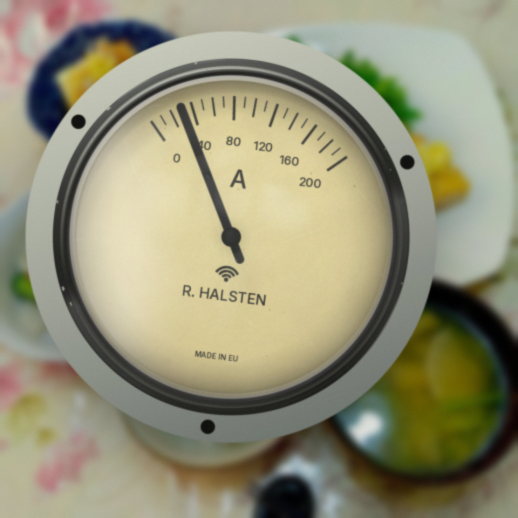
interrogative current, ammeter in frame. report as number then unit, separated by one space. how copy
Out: 30 A
